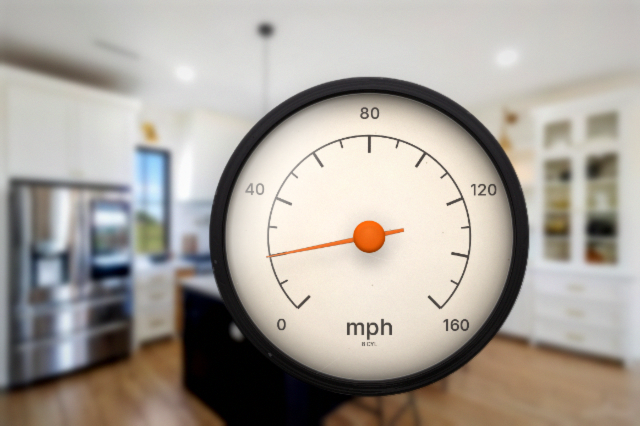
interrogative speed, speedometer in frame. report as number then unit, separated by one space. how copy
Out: 20 mph
